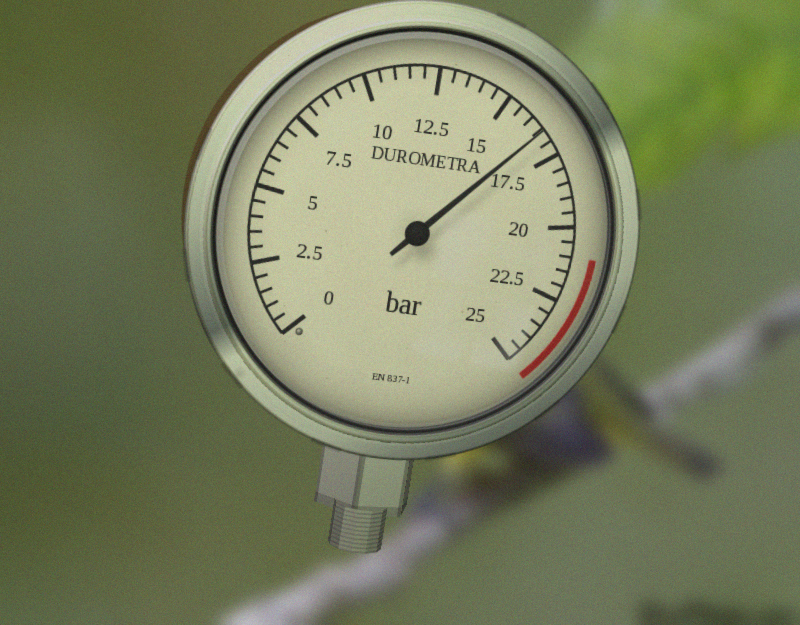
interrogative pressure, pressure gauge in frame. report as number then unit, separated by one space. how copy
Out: 16.5 bar
